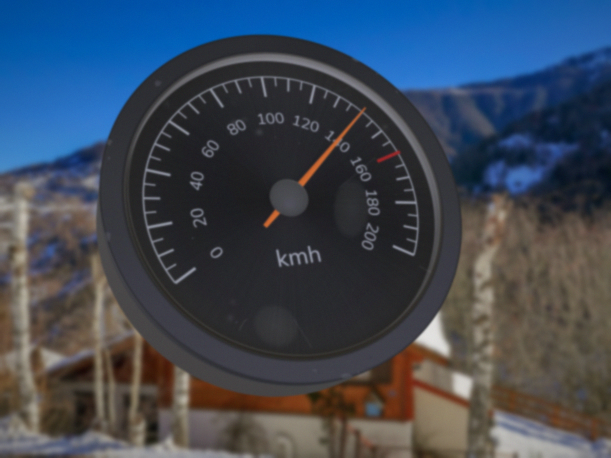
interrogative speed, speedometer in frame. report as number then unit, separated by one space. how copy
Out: 140 km/h
